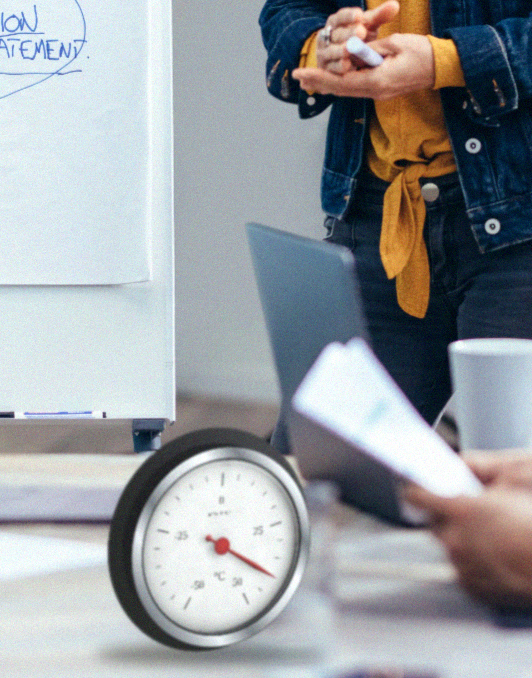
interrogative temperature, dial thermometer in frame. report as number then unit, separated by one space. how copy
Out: 40 °C
